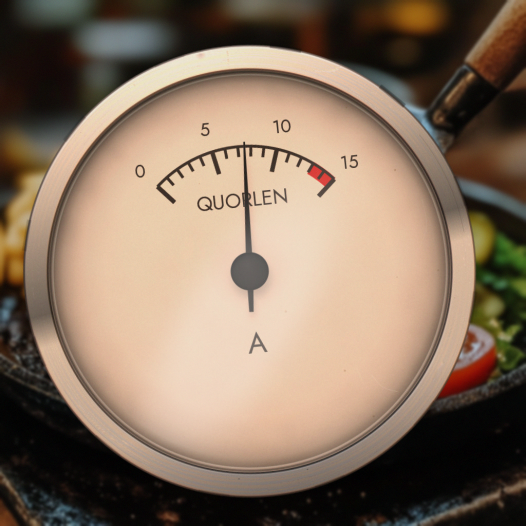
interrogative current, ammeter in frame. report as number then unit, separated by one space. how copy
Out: 7.5 A
